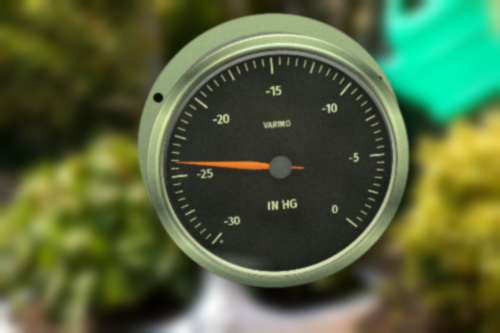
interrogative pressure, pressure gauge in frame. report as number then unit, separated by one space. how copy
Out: -24 inHg
